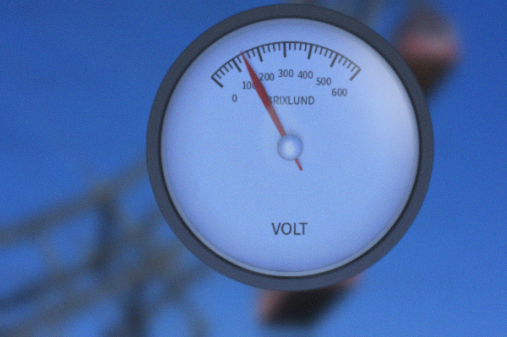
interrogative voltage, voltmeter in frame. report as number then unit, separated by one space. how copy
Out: 140 V
